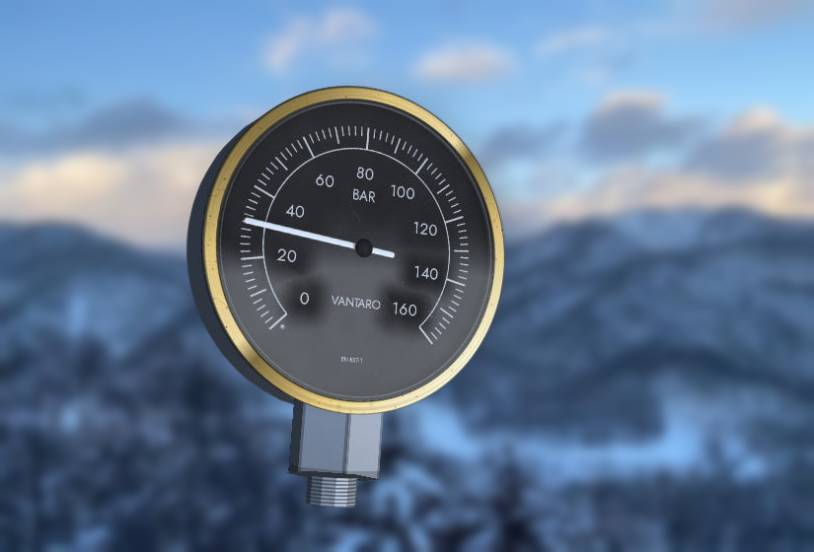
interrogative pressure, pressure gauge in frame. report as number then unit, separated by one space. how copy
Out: 30 bar
